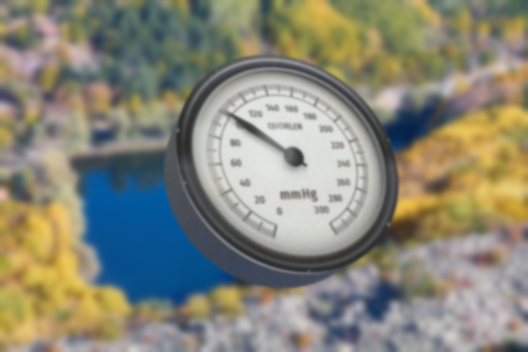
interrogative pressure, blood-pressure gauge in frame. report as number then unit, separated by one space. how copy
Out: 100 mmHg
